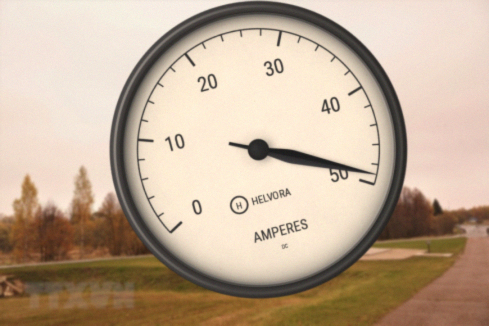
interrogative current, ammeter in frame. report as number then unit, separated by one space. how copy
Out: 49 A
